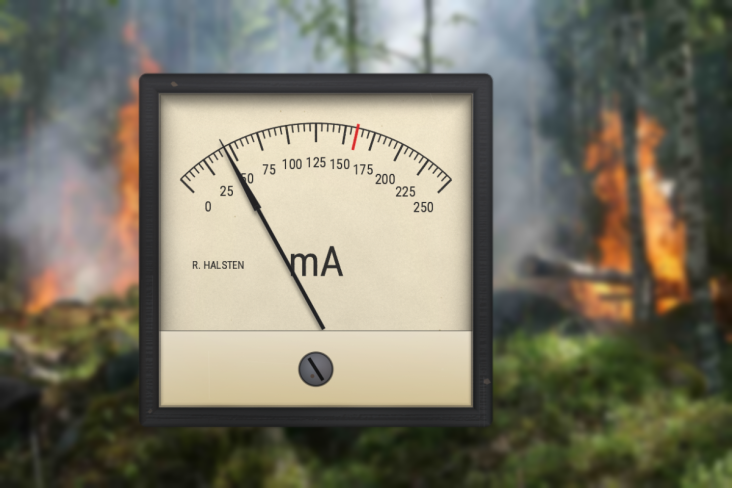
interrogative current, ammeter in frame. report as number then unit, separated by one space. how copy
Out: 45 mA
